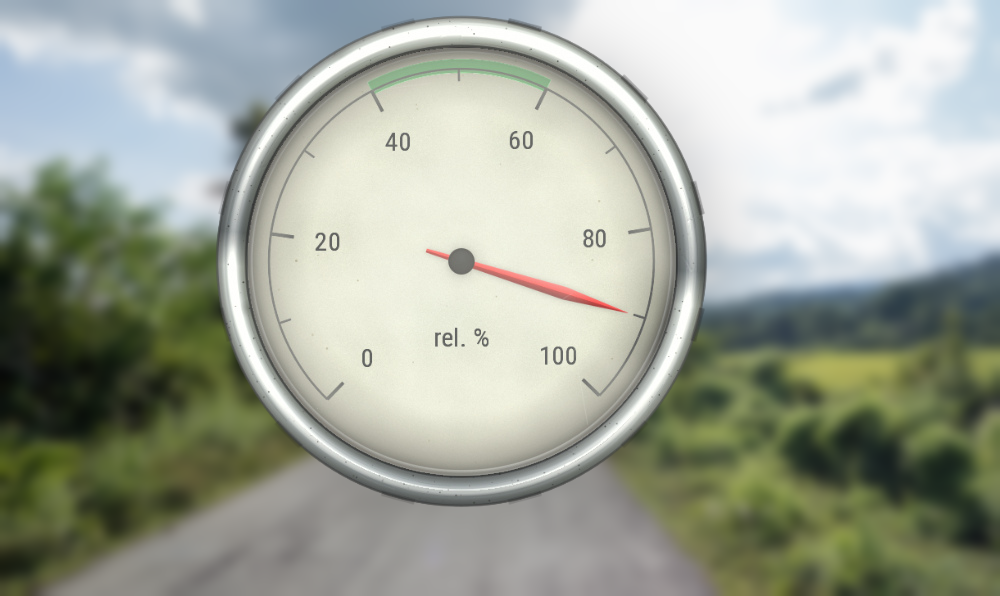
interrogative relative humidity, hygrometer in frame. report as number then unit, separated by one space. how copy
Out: 90 %
